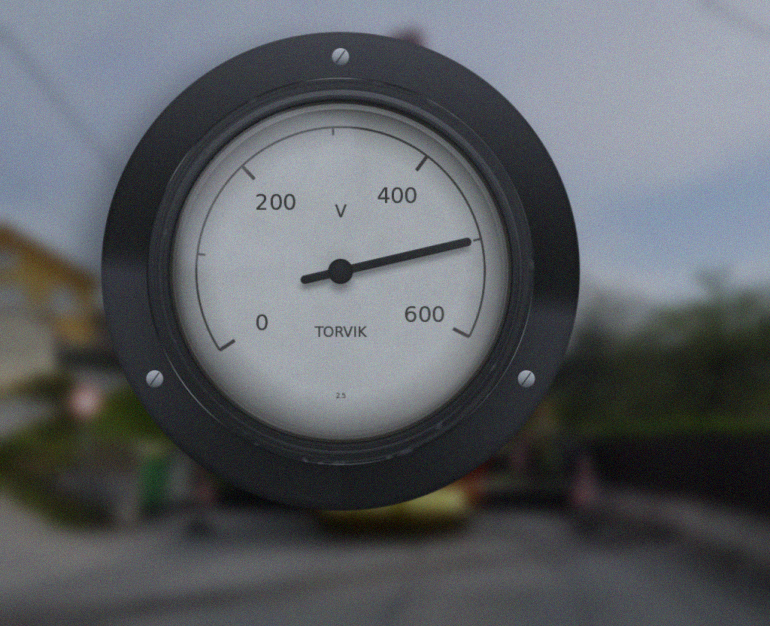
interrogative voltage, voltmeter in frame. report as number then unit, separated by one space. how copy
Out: 500 V
